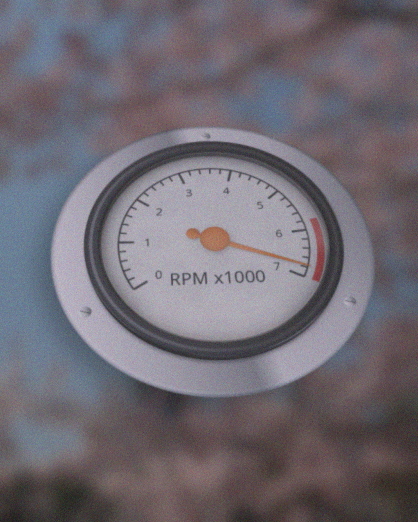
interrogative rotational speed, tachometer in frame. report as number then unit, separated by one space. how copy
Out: 6800 rpm
